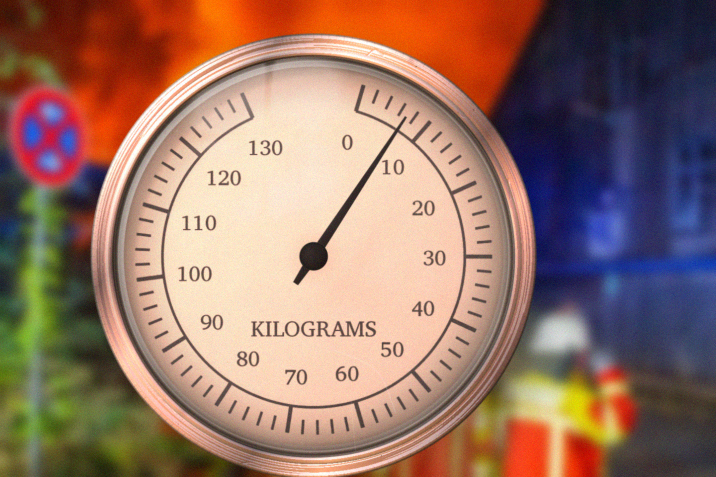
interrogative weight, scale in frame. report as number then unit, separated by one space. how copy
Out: 7 kg
